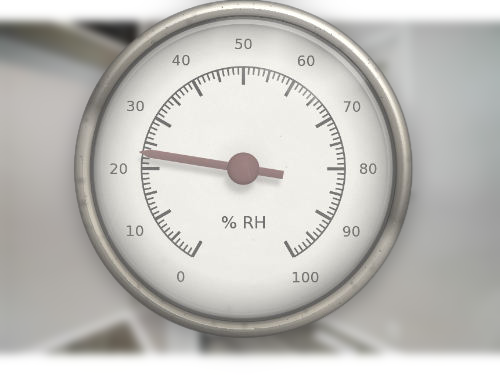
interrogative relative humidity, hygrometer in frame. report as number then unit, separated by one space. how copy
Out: 23 %
